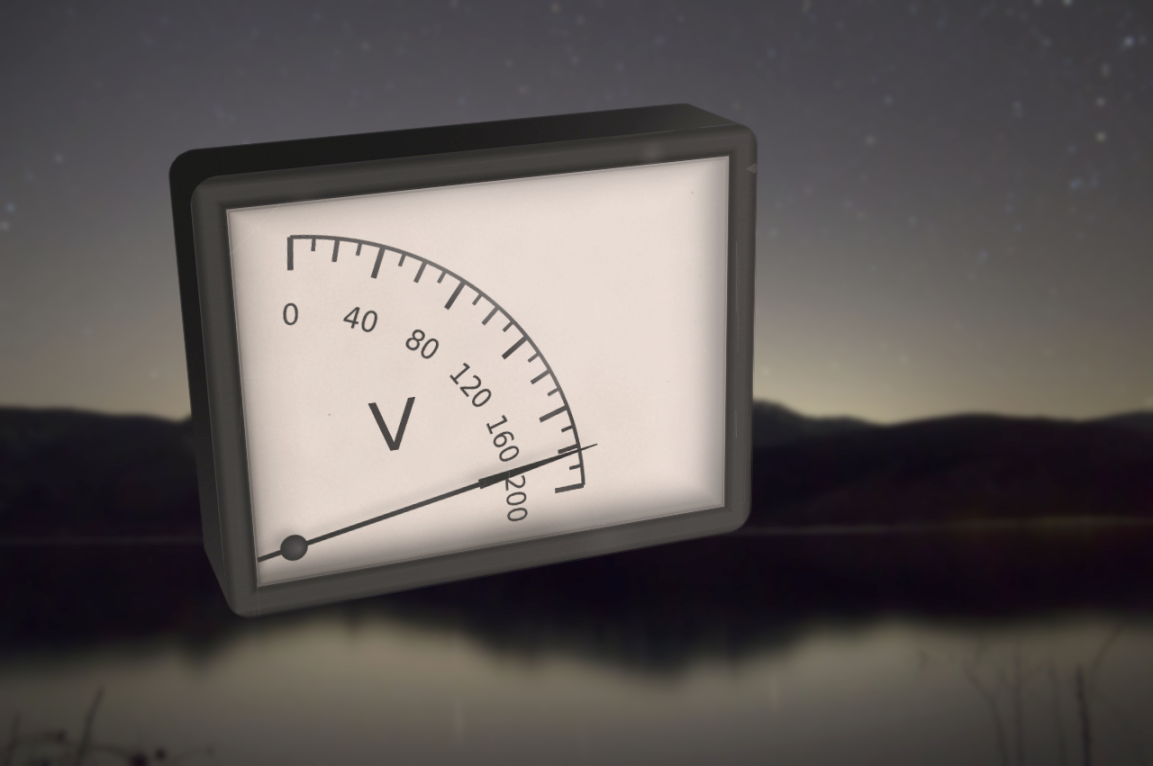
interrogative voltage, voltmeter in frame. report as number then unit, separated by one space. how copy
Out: 180 V
